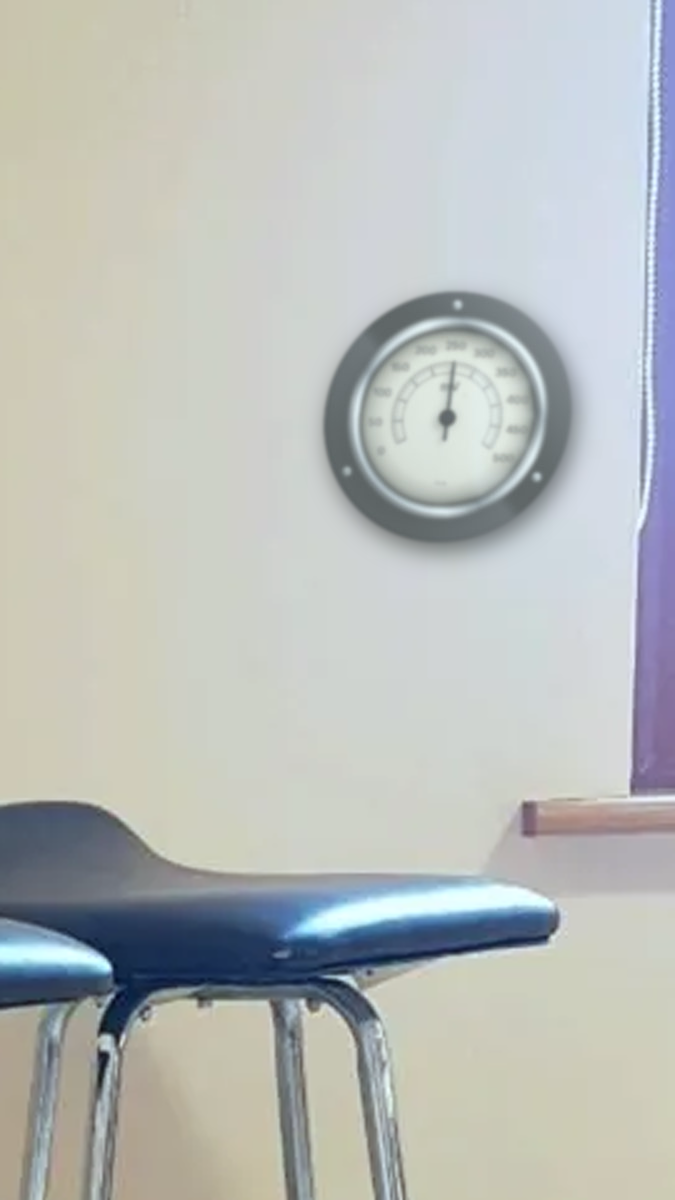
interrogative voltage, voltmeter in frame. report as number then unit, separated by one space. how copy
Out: 250 mV
